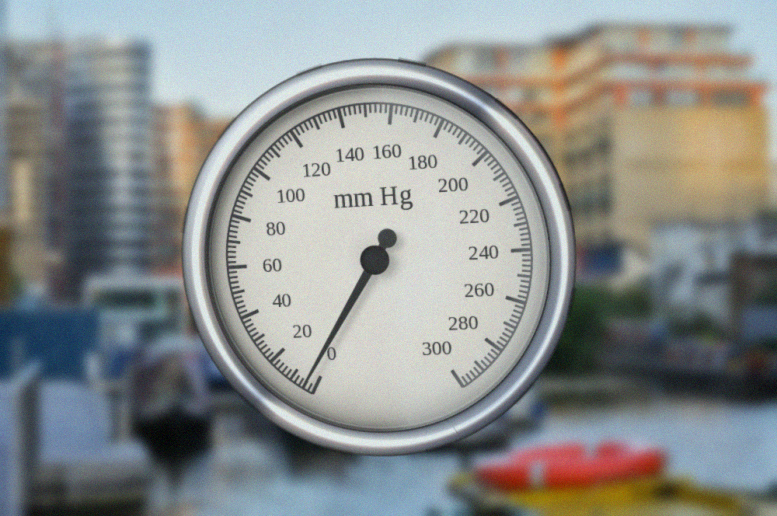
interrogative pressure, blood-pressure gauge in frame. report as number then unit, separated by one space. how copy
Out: 4 mmHg
